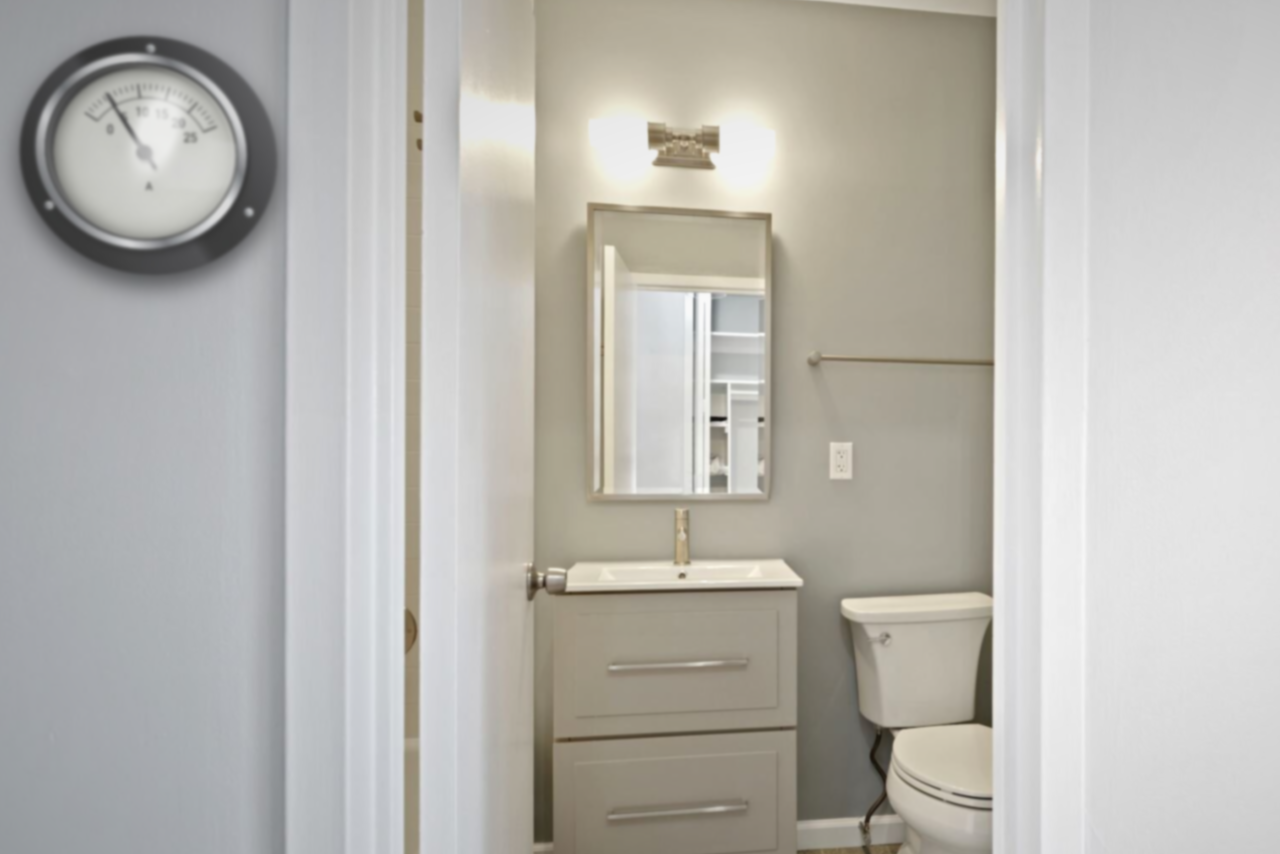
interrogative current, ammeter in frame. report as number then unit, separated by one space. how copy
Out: 5 A
